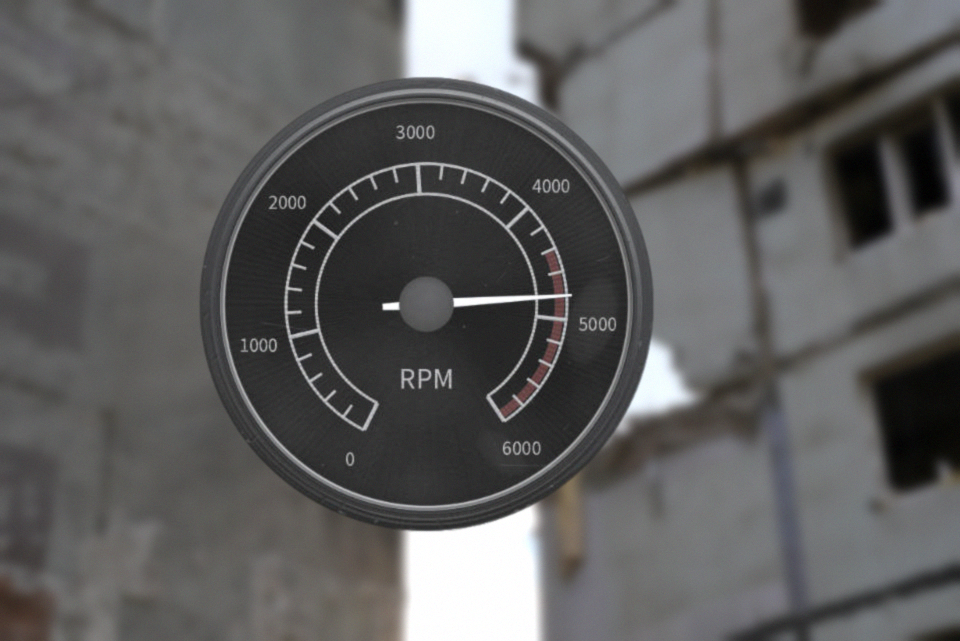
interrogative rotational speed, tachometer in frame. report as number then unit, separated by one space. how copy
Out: 4800 rpm
